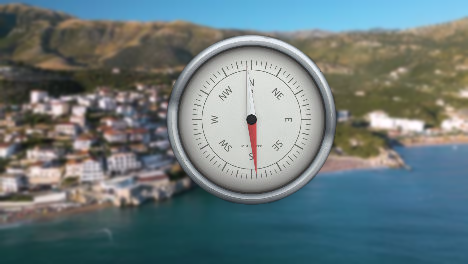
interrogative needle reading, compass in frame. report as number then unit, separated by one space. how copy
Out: 175 °
